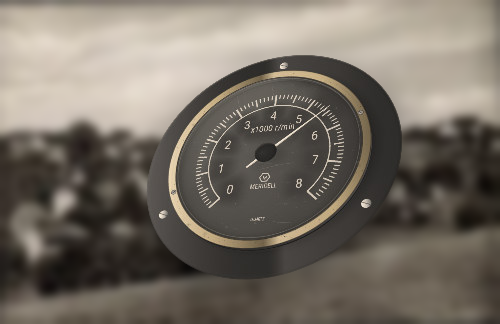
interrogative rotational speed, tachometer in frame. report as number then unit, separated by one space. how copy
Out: 5500 rpm
